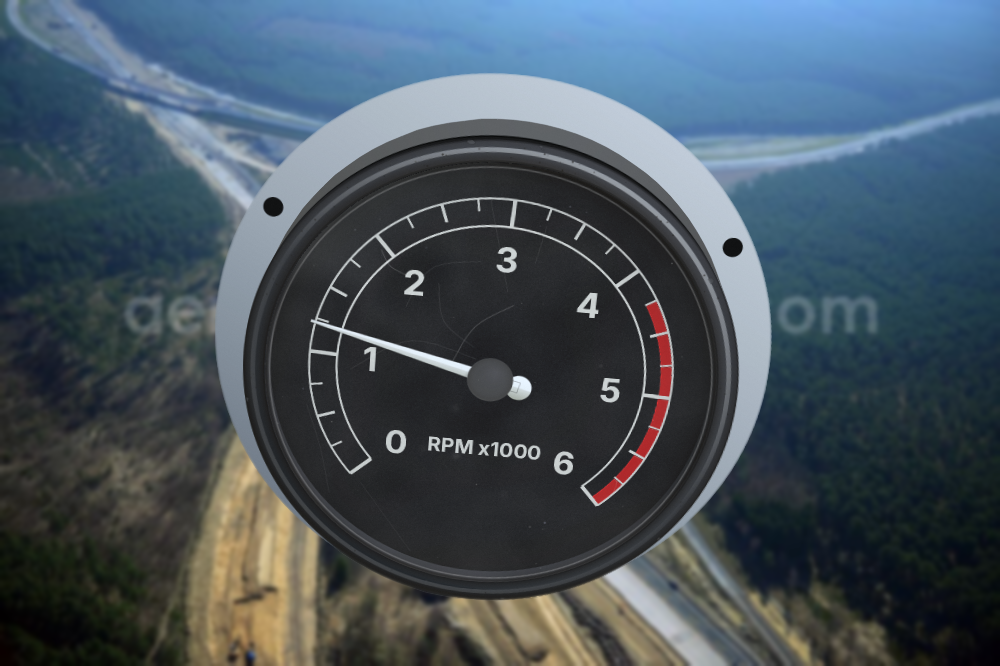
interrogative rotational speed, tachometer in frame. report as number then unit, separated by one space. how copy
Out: 1250 rpm
